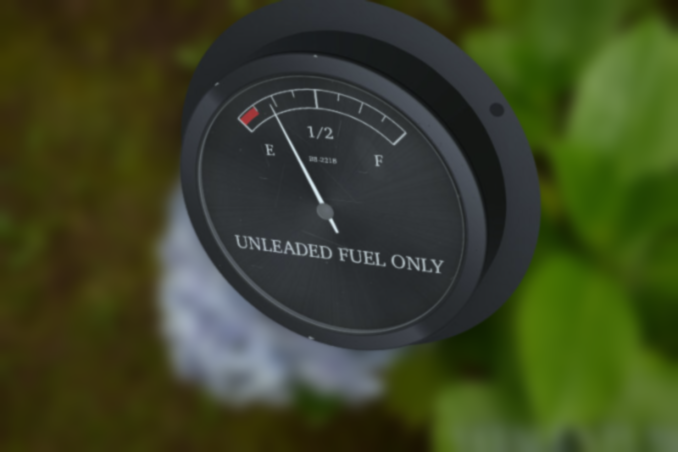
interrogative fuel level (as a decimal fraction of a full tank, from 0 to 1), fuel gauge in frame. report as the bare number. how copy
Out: 0.25
